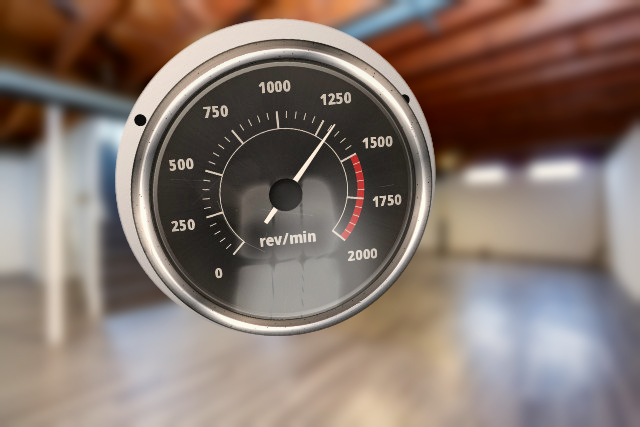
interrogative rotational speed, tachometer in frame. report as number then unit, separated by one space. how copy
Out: 1300 rpm
